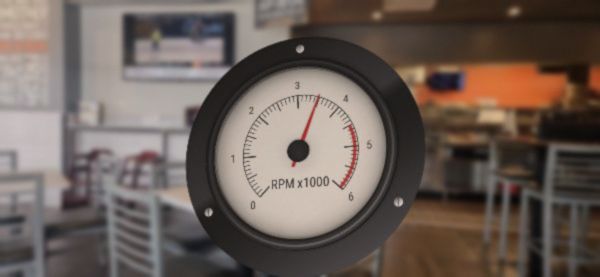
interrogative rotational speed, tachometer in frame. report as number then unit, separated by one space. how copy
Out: 3500 rpm
